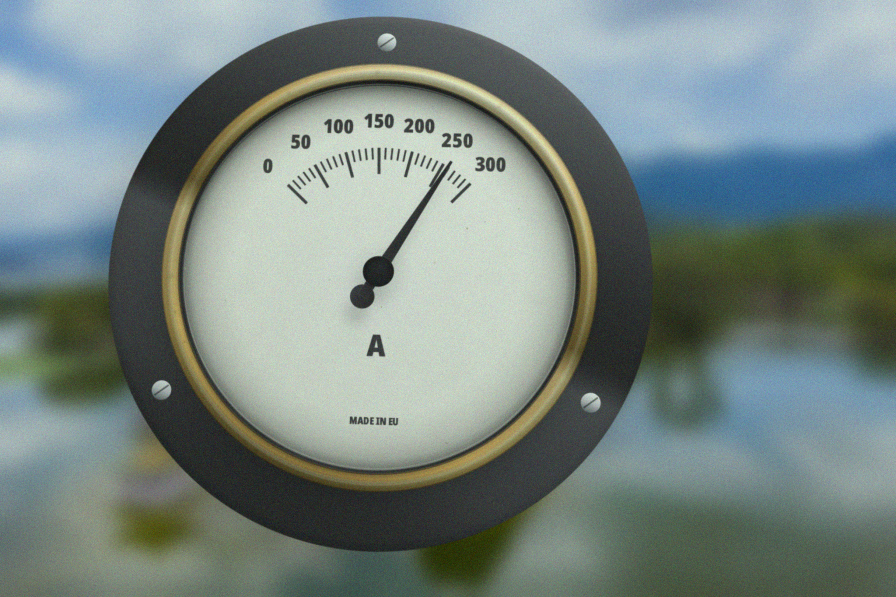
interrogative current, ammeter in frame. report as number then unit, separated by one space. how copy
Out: 260 A
